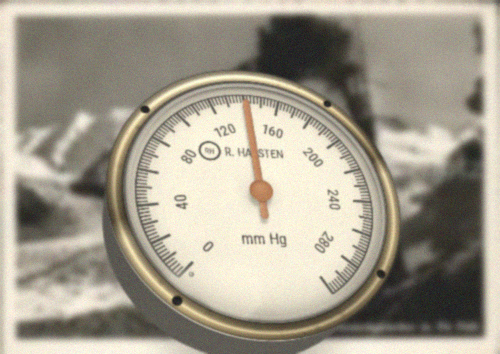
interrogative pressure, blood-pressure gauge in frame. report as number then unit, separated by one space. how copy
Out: 140 mmHg
